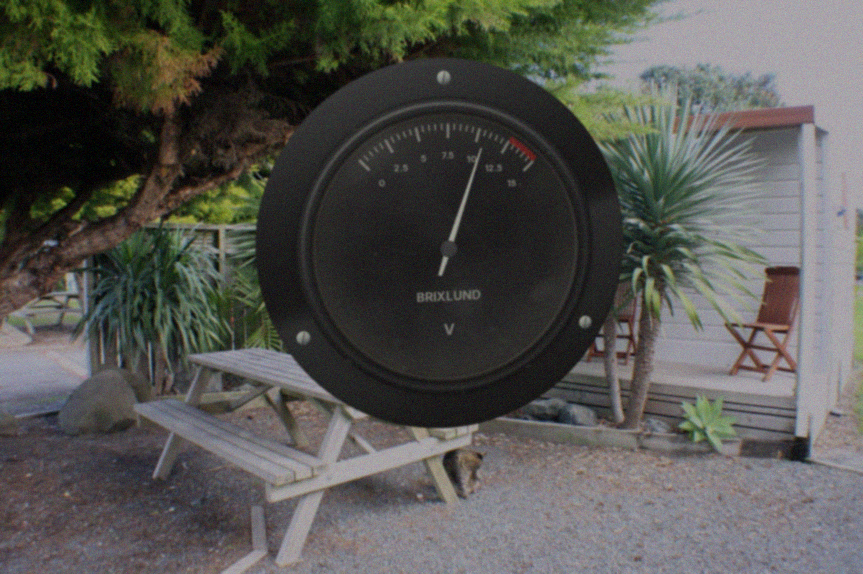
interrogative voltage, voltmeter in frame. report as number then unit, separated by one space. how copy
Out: 10.5 V
